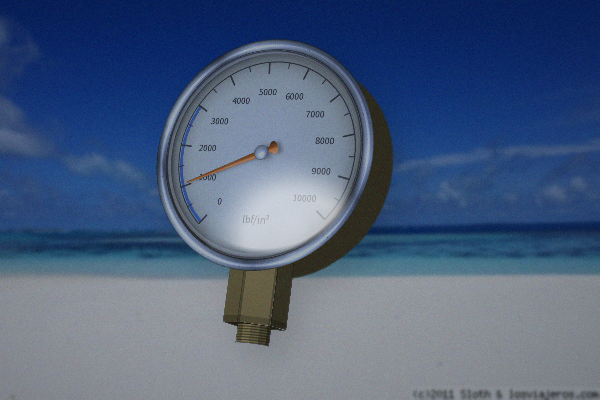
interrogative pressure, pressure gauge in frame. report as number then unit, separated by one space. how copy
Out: 1000 psi
